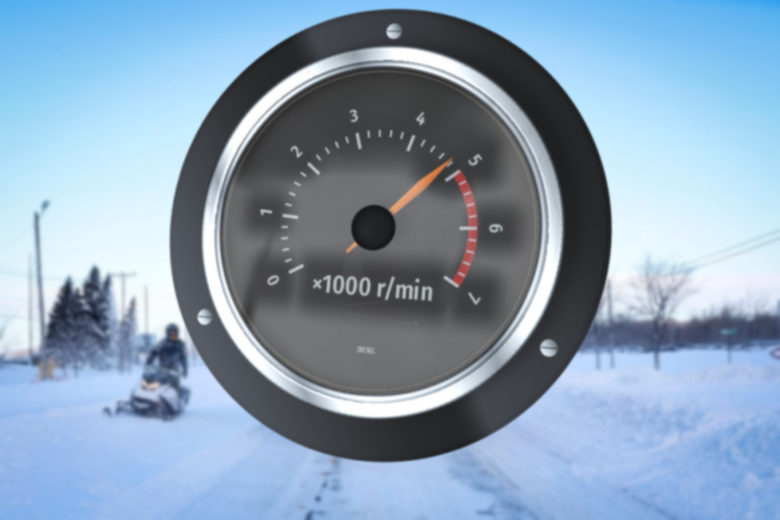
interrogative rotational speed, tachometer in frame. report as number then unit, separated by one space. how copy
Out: 4800 rpm
